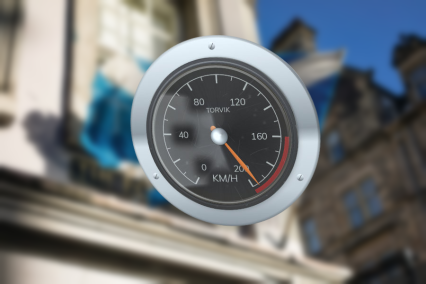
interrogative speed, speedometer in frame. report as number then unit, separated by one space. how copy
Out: 195 km/h
